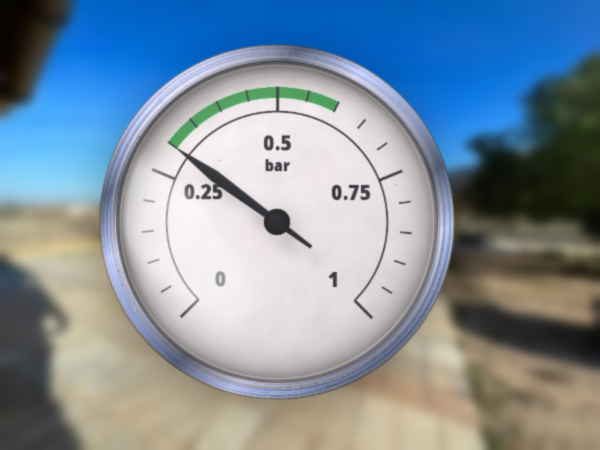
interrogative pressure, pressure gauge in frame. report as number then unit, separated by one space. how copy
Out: 0.3 bar
